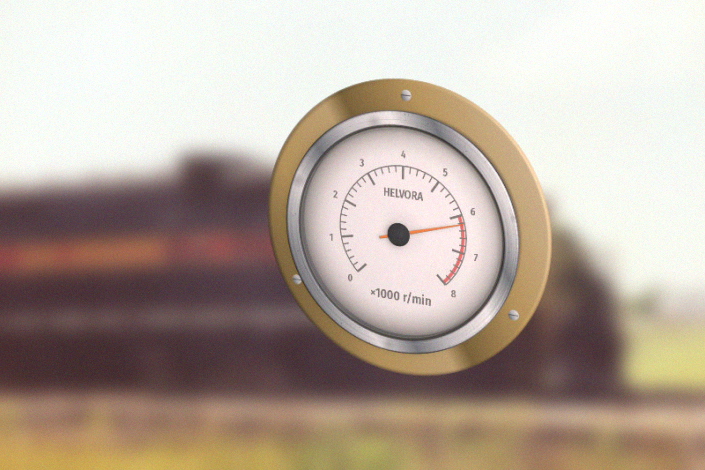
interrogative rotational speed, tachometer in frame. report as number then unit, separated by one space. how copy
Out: 6200 rpm
